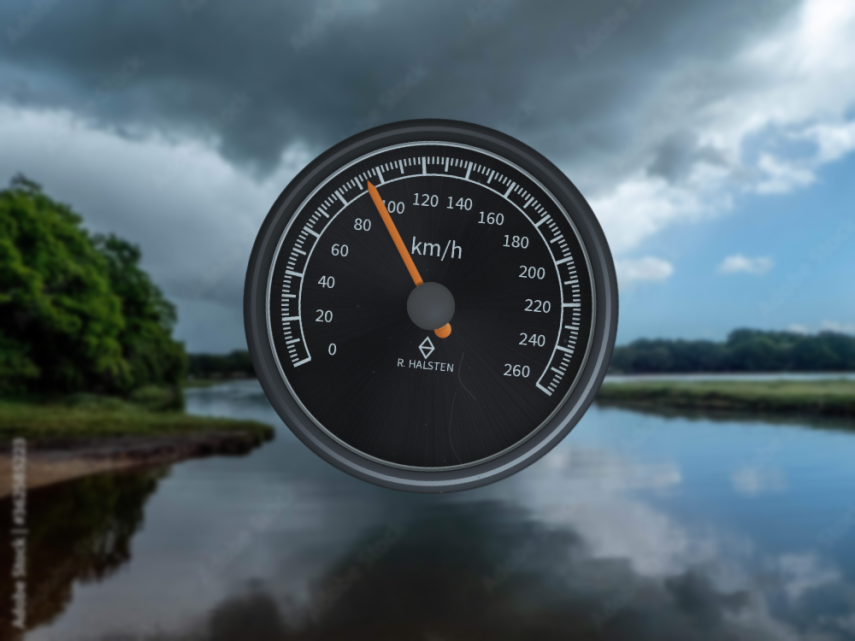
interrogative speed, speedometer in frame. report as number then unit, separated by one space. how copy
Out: 94 km/h
